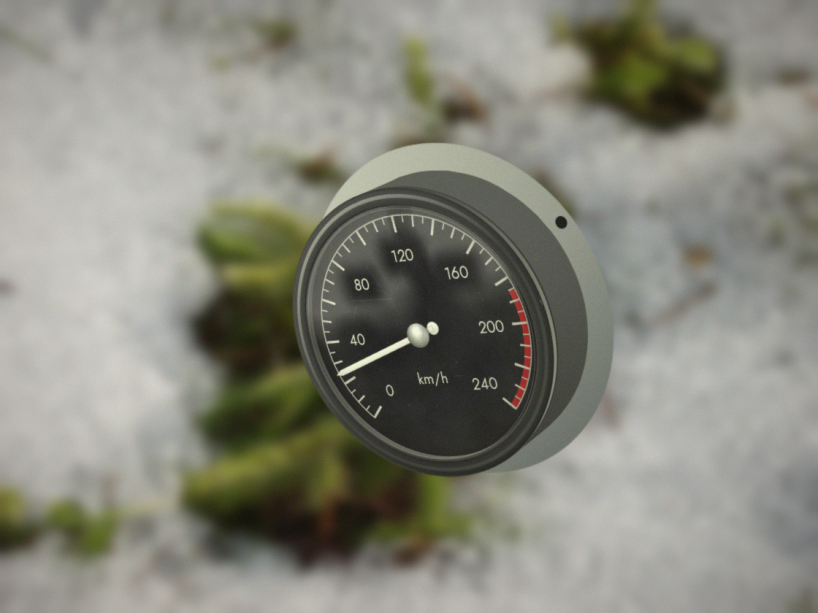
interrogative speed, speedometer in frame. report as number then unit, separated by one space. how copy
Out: 25 km/h
